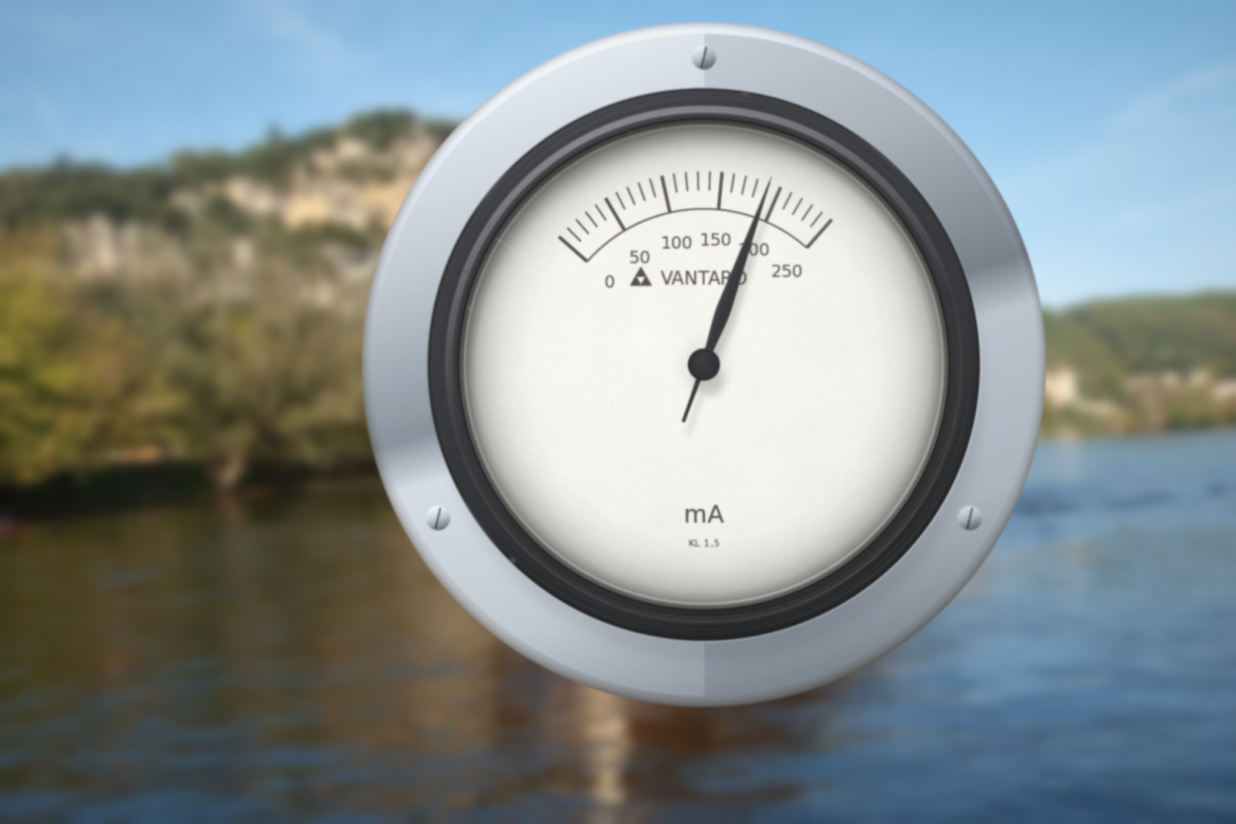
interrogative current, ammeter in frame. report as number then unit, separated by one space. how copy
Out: 190 mA
